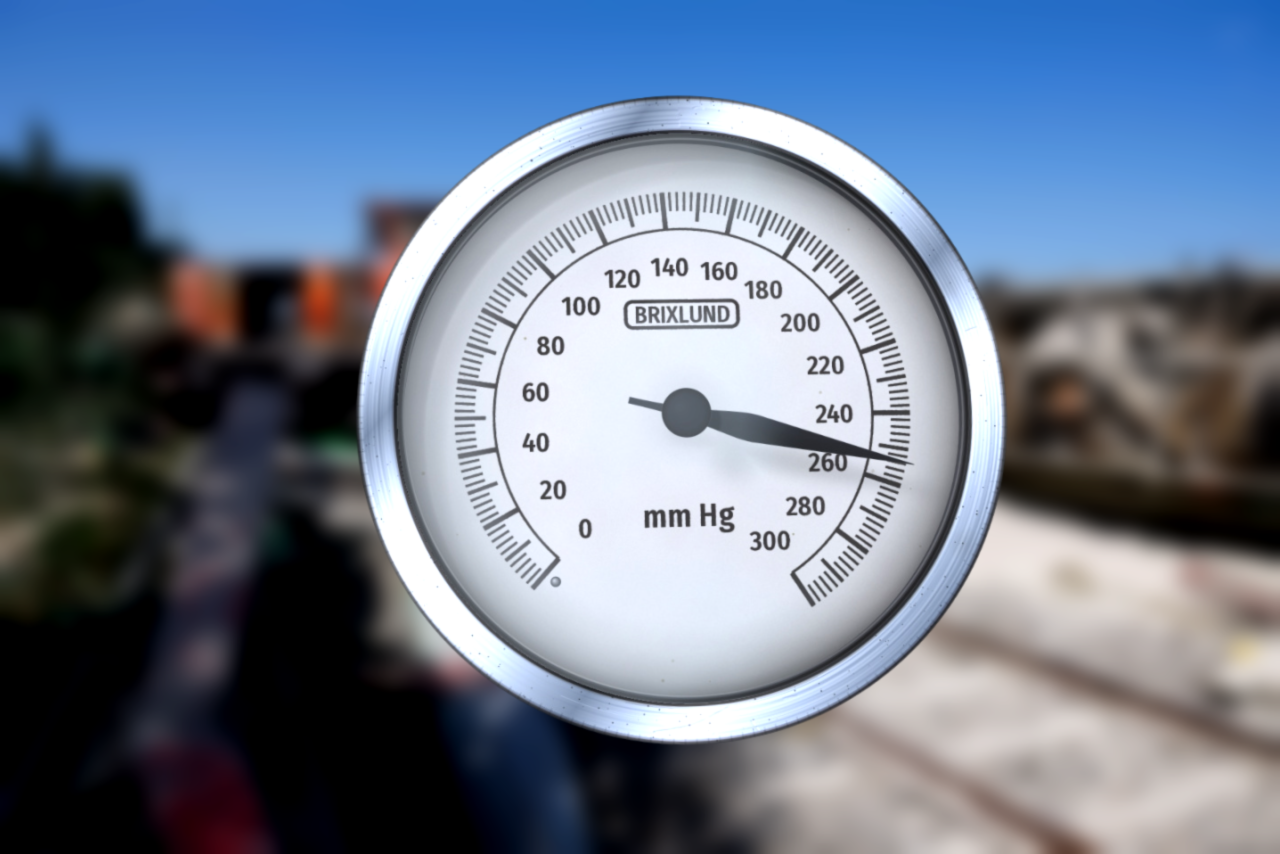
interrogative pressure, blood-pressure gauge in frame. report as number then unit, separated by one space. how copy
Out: 254 mmHg
